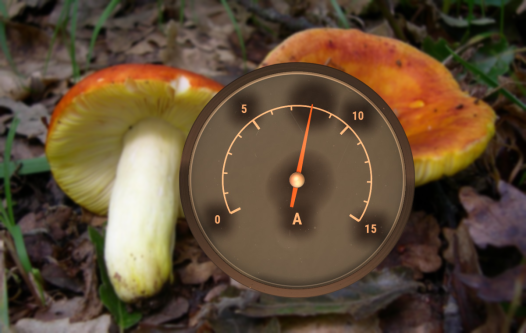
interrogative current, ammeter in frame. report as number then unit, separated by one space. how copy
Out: 8 A
